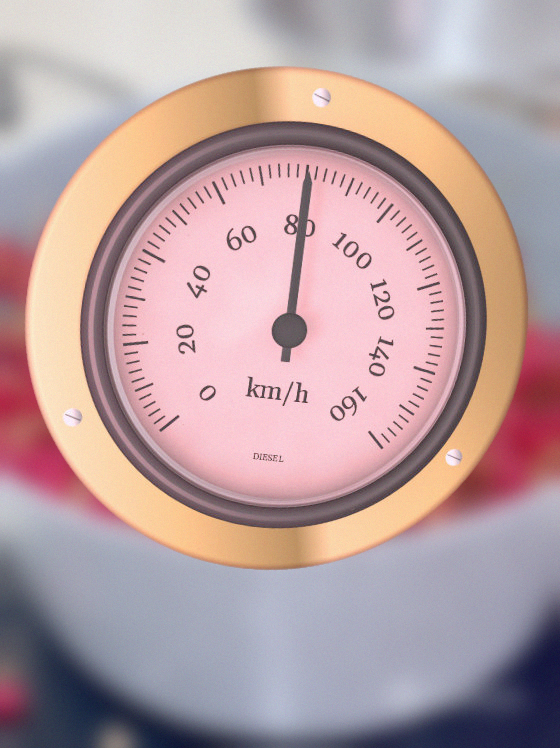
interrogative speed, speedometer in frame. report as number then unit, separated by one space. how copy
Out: 80 km/h
